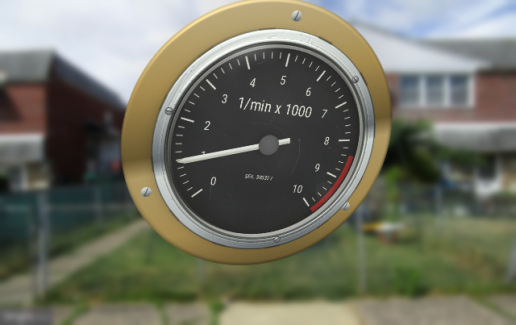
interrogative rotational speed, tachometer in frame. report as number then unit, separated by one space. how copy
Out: 1000 rpm
